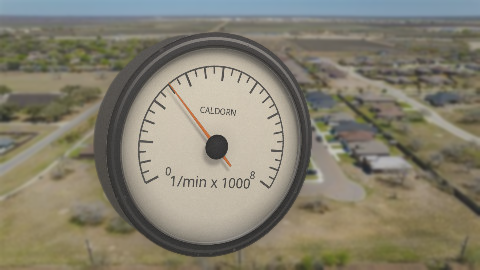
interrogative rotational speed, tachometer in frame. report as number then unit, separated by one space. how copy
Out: 2500 rpm
